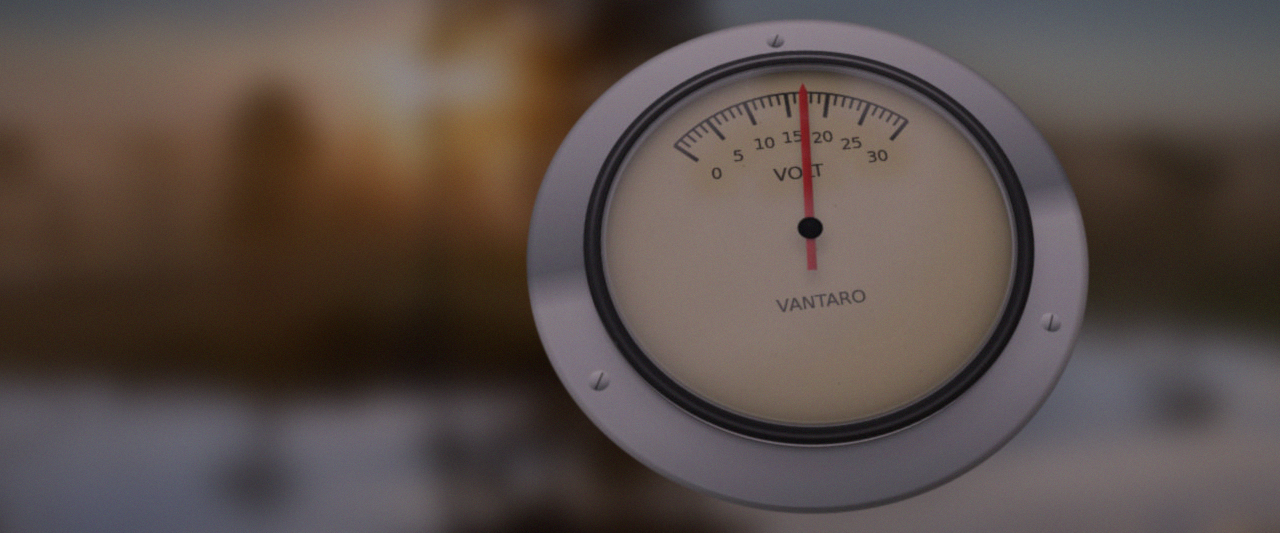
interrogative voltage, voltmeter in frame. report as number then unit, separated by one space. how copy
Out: 17 V
